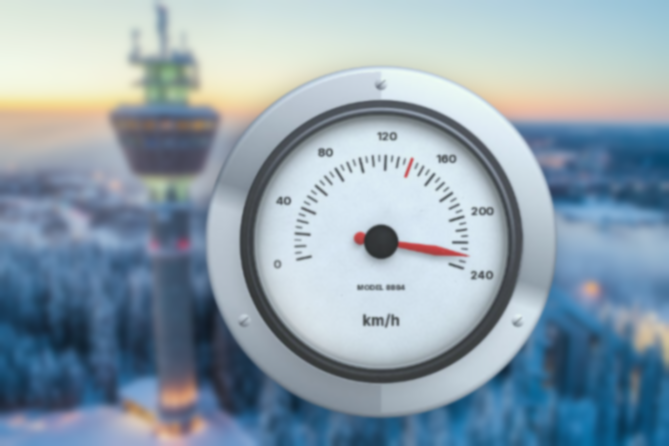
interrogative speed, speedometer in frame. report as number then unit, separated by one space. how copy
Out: 230 km/h
